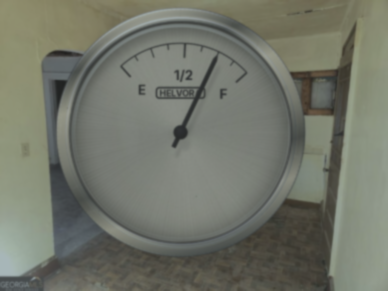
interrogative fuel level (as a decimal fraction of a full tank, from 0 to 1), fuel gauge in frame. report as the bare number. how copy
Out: 0.75
